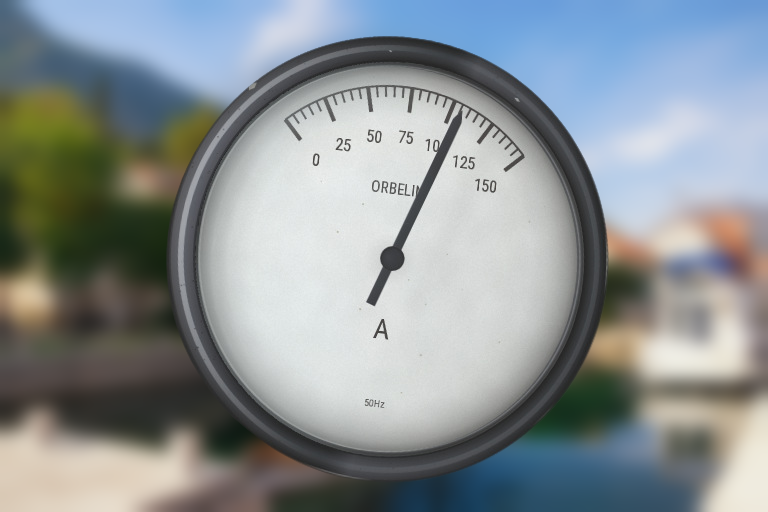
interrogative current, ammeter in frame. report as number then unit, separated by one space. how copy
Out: 105 A
